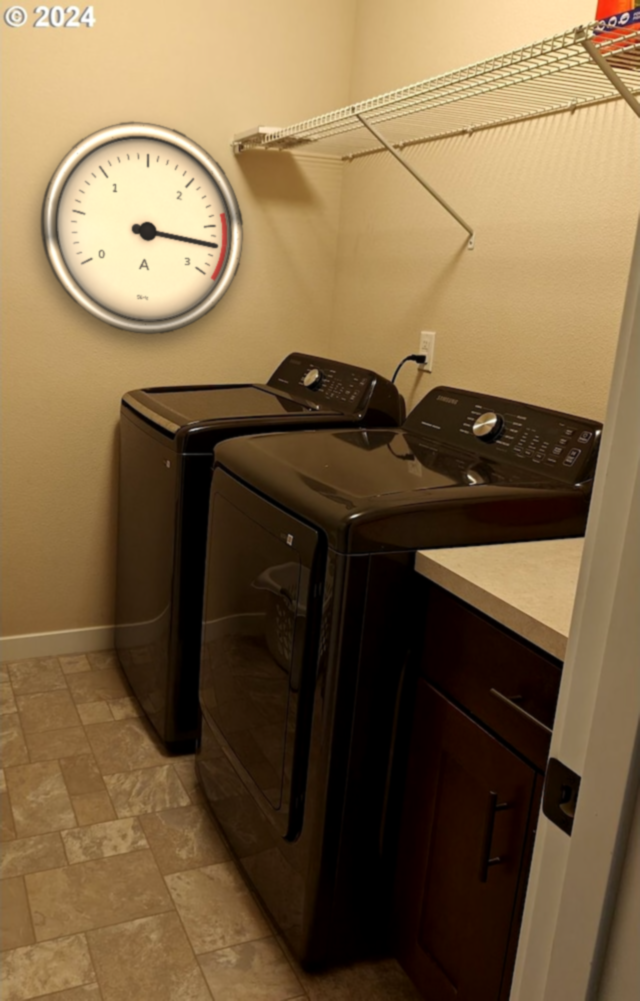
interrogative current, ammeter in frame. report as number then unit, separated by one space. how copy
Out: 2.7 A
